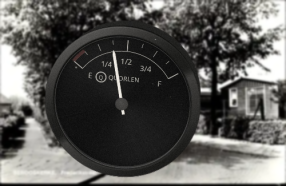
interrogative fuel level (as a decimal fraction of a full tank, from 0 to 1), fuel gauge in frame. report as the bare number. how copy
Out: 0.375
